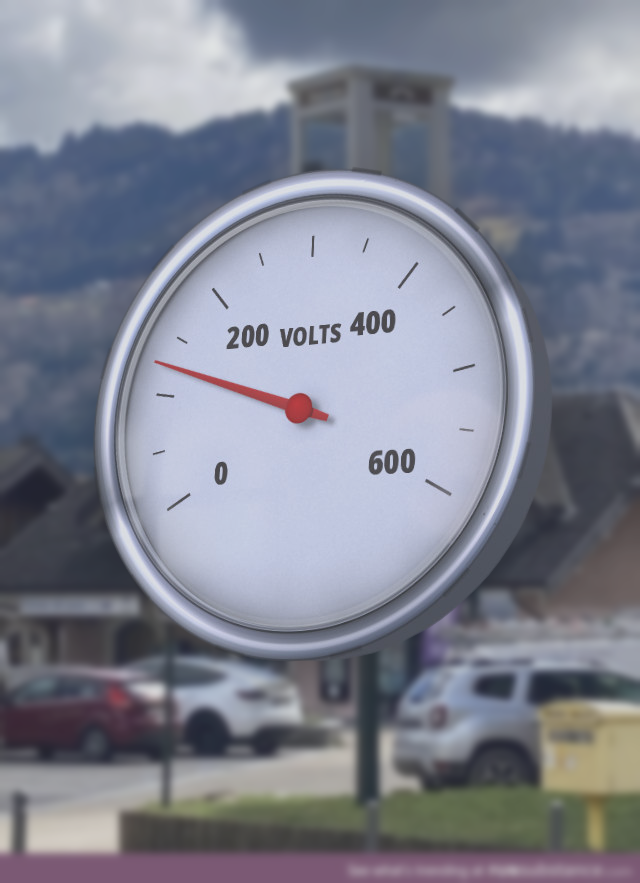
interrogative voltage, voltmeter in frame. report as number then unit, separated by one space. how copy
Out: 125 V
